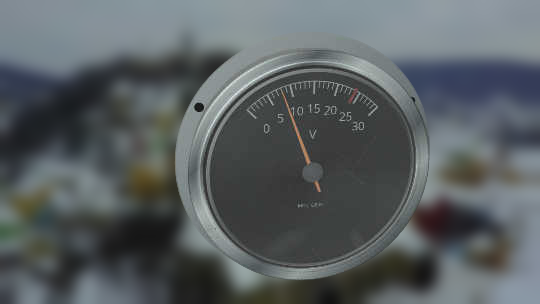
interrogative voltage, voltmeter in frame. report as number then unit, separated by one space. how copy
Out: 8 V
